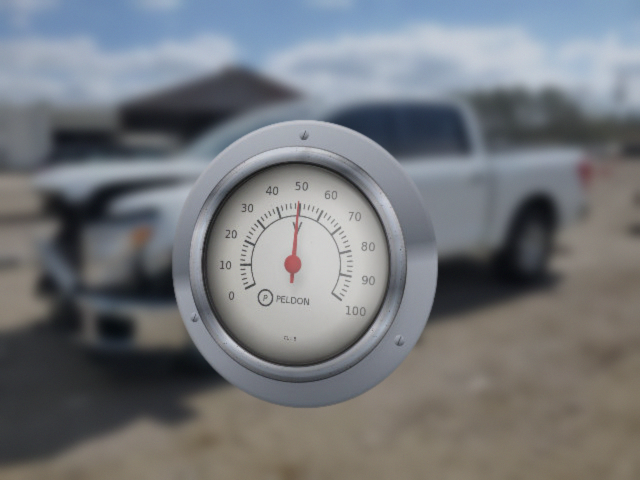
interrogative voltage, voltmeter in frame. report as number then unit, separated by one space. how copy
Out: 50 V
